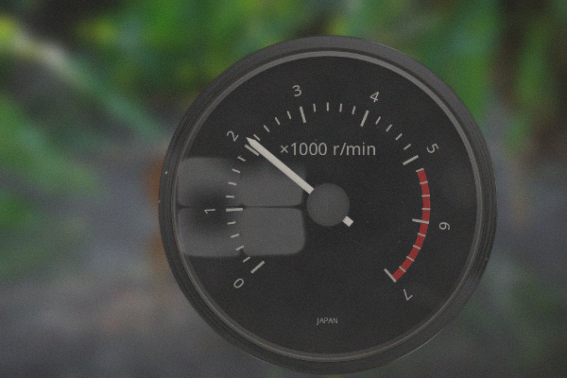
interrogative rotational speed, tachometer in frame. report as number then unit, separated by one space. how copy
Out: 2100 rpm
